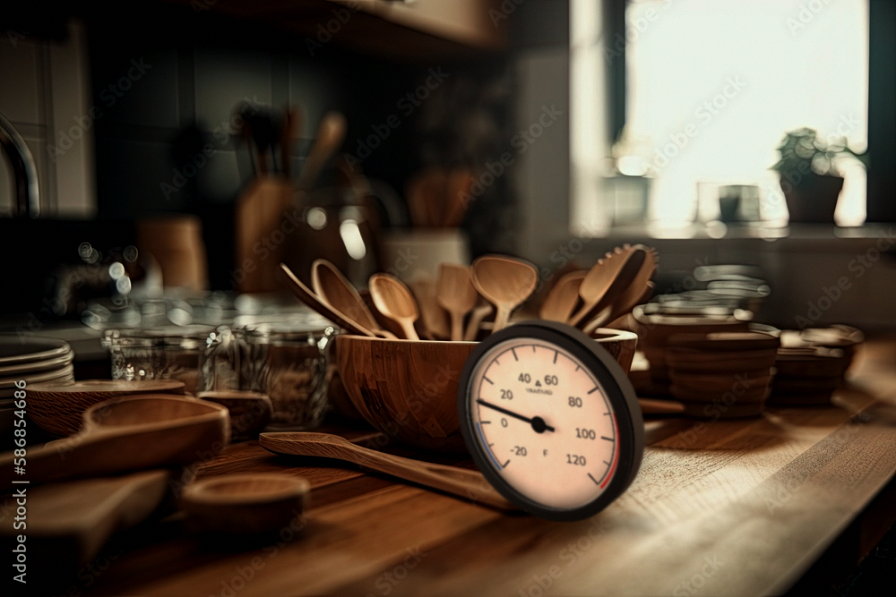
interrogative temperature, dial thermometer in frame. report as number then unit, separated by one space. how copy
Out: 10 °F
